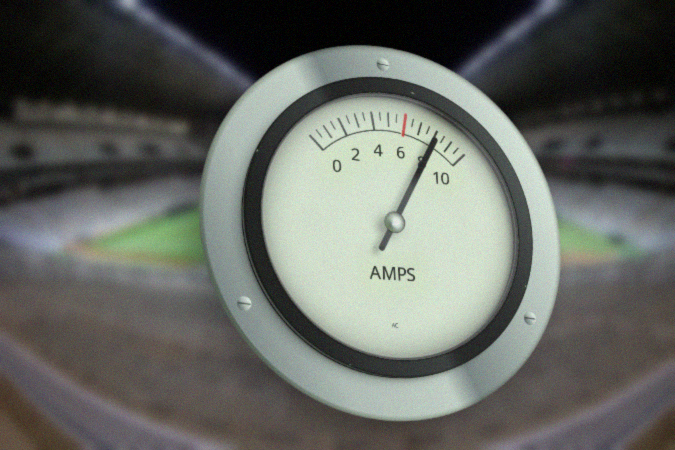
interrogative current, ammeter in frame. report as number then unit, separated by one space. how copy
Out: 8 A
